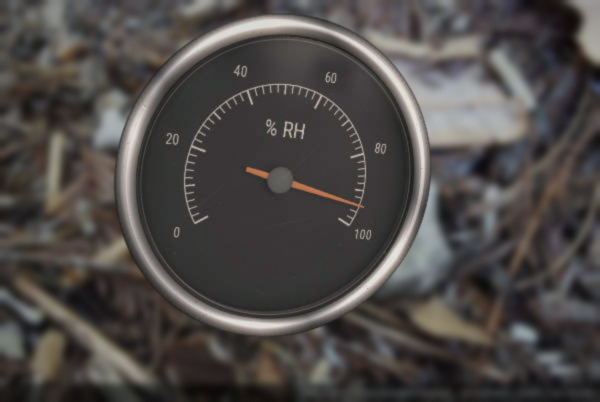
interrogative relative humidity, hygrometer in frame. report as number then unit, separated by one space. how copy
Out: 94 %
